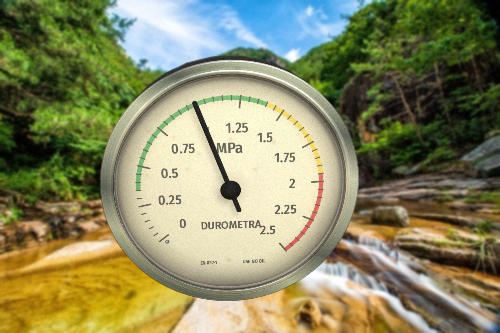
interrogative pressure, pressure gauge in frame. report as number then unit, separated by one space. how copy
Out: 1 MPa
